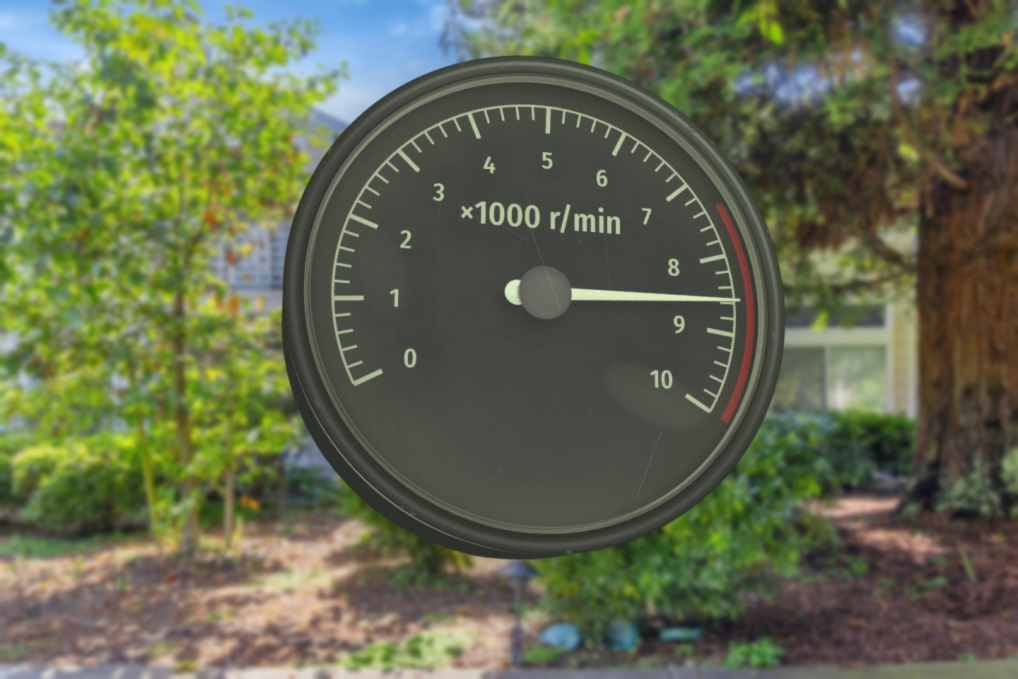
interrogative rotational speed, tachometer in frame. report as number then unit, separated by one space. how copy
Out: 8600 rpm
